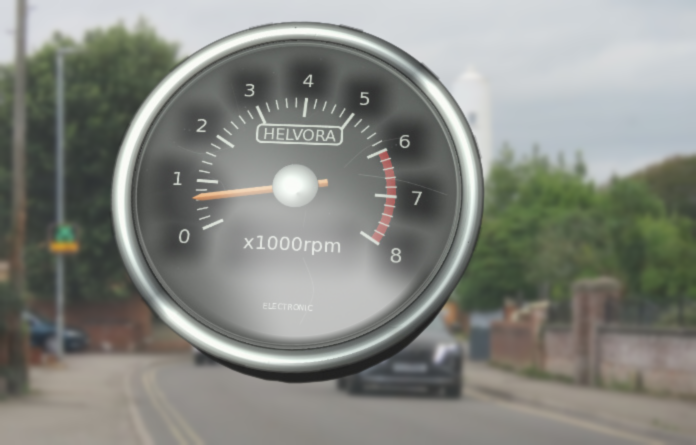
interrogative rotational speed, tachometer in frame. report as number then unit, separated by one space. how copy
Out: 600 rpm
